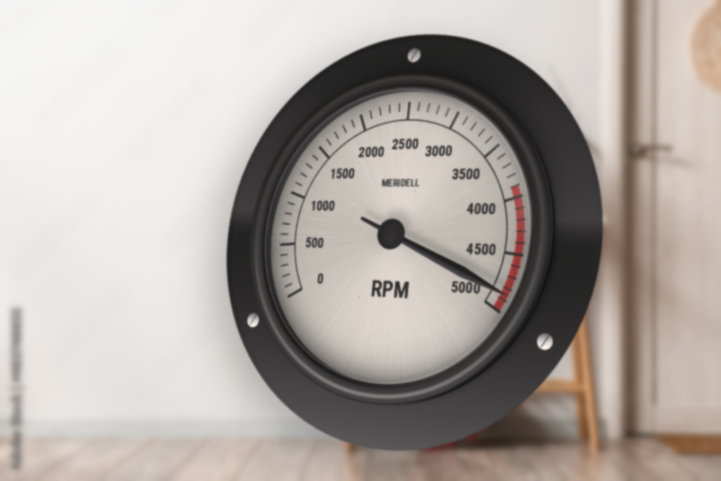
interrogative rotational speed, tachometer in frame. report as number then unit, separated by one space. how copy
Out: 4850 rpm
